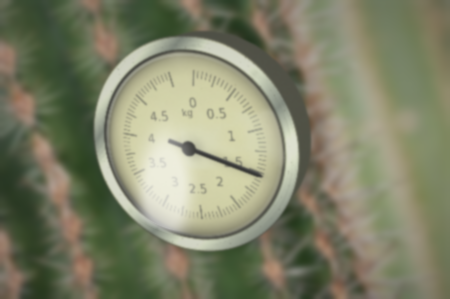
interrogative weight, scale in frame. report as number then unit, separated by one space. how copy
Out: 1.5 kg
